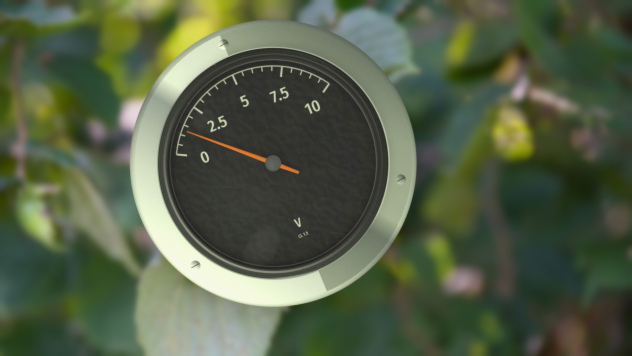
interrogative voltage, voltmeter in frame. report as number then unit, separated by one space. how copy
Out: 1.25 V
